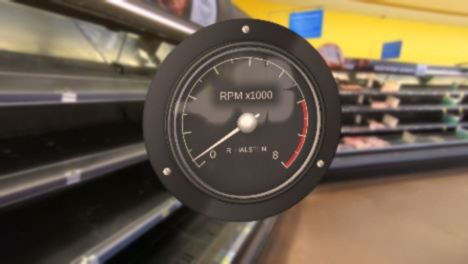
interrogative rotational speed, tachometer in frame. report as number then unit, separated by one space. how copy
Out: 250 rpm
